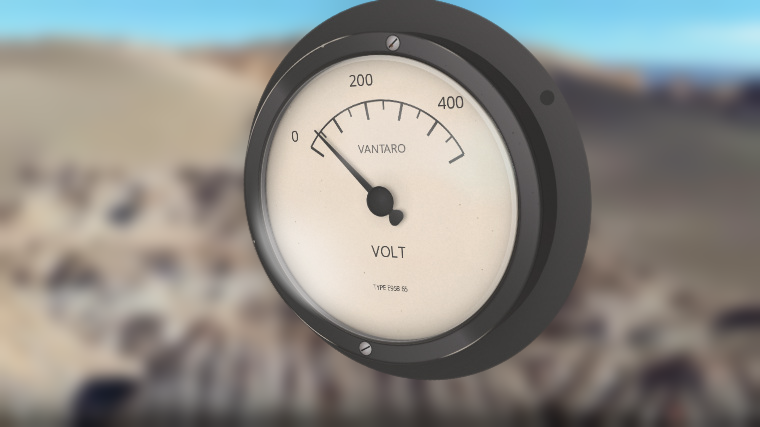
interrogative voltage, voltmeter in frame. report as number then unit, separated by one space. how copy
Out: 50 V
